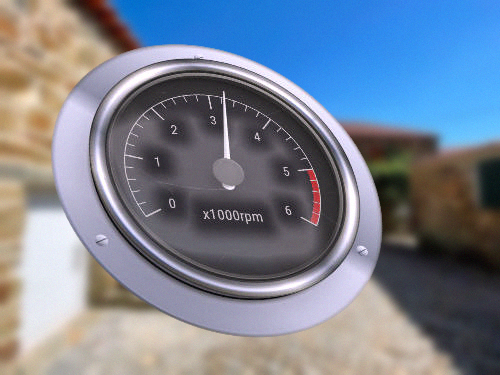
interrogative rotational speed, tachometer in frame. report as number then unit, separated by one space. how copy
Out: 3200 rpm
